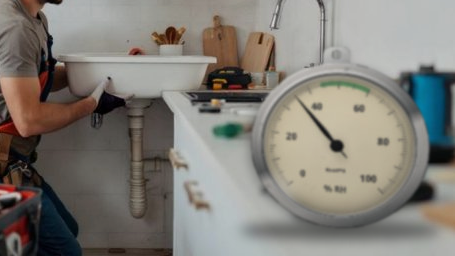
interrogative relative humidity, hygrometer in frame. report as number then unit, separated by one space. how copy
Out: 35 %
